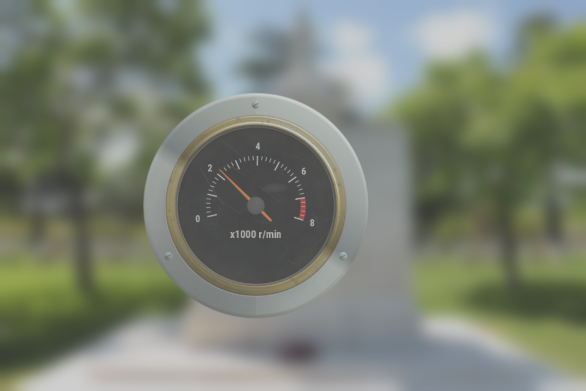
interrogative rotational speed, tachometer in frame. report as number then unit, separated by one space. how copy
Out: 2200 rpm
